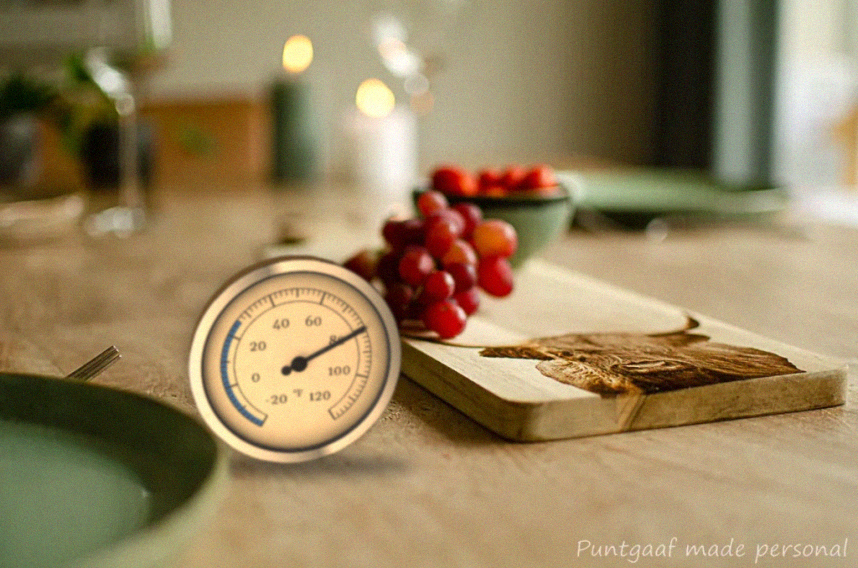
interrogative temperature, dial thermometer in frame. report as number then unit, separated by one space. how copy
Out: 80 °F
